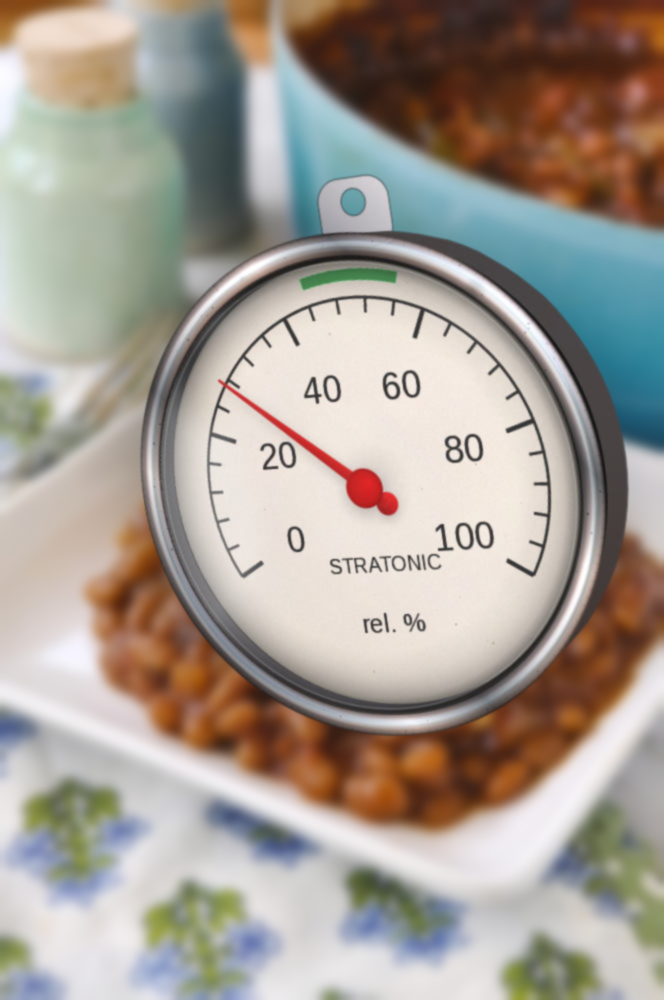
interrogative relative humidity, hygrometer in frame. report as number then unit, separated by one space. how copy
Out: 28 %
